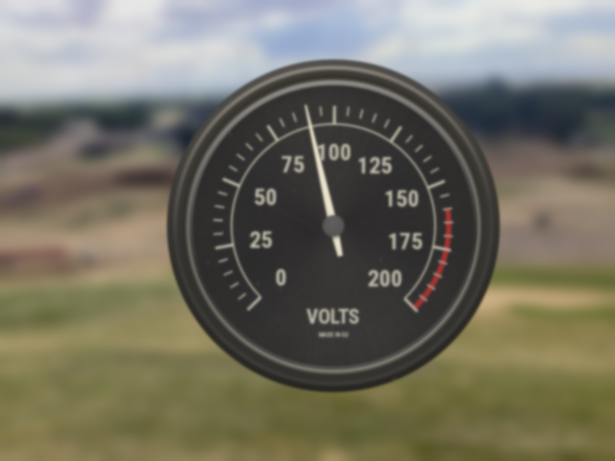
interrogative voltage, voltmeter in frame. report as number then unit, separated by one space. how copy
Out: 90 V
